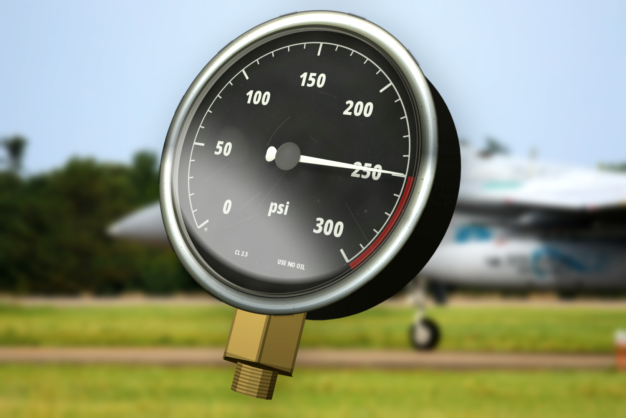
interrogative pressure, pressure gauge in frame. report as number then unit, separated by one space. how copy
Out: 250 psi
